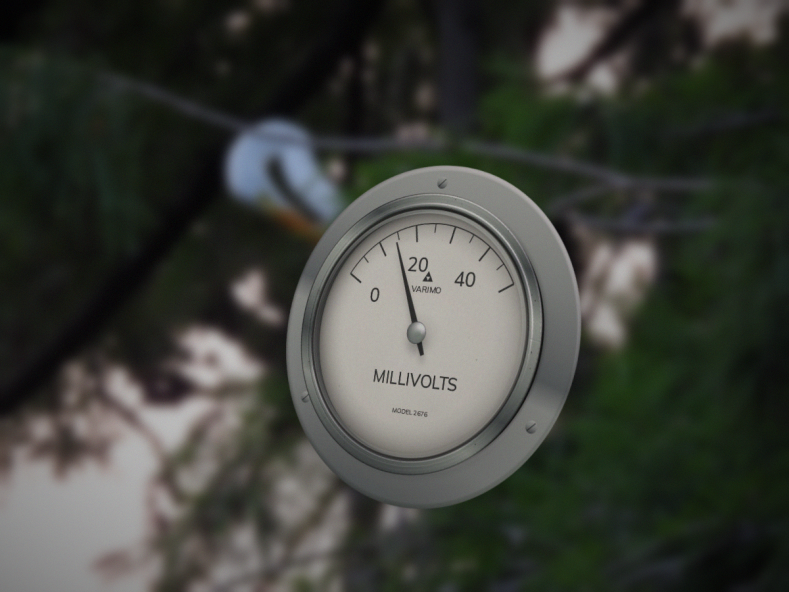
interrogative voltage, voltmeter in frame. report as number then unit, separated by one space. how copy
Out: 15 mV
